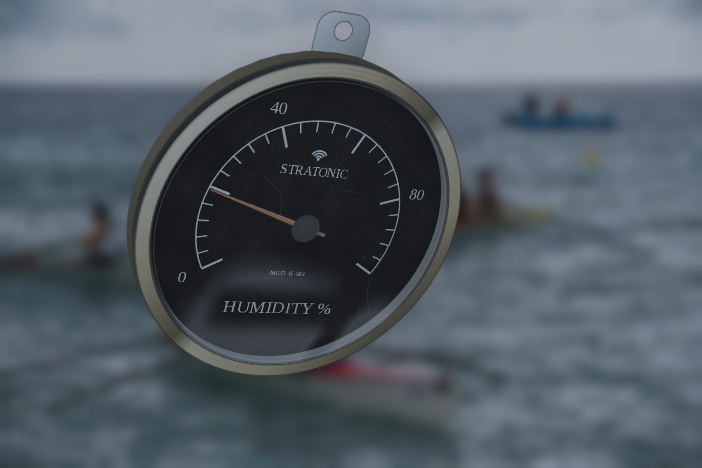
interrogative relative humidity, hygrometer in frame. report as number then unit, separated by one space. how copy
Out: 20 %
